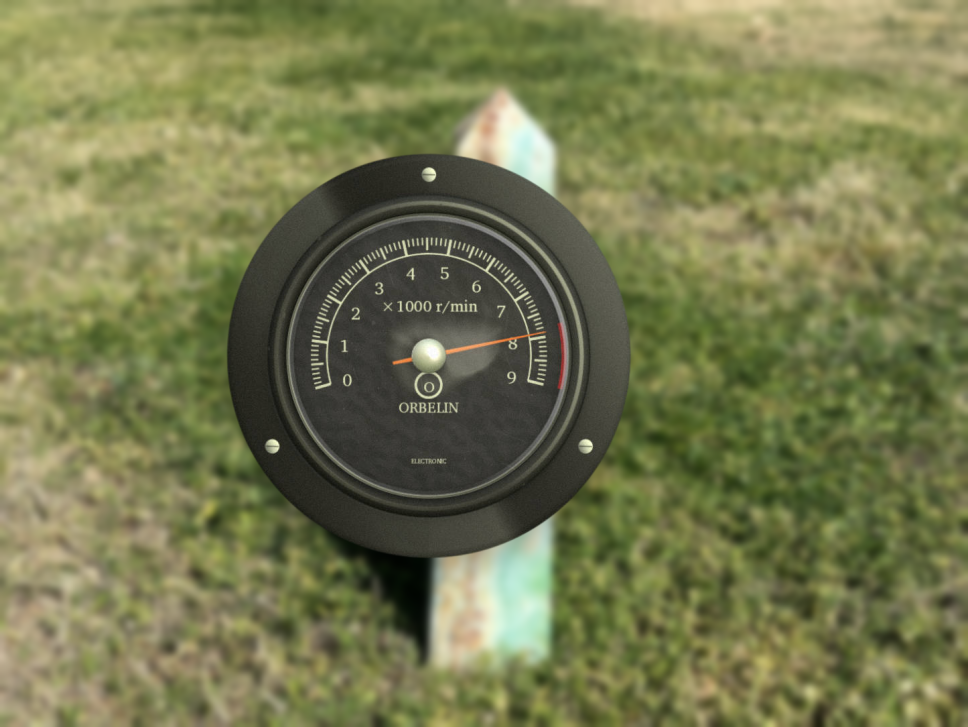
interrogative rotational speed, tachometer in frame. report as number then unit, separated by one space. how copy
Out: 7900 rpm
